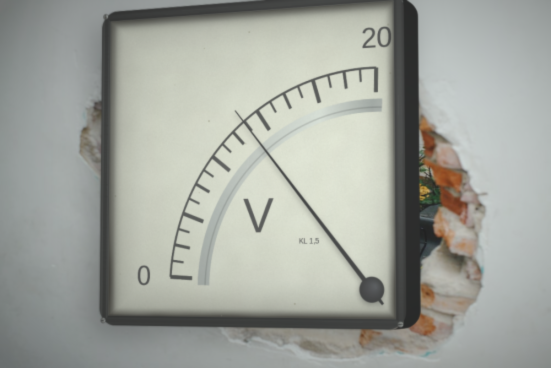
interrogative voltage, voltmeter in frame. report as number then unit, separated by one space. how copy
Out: 11 V
